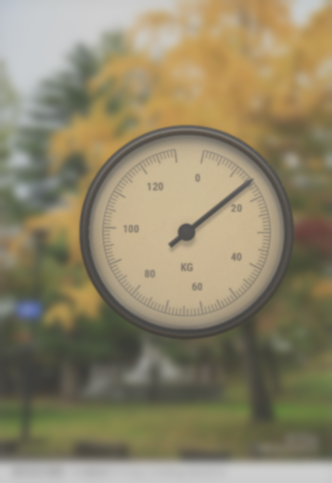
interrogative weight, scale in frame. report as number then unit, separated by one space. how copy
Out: 15 kg
